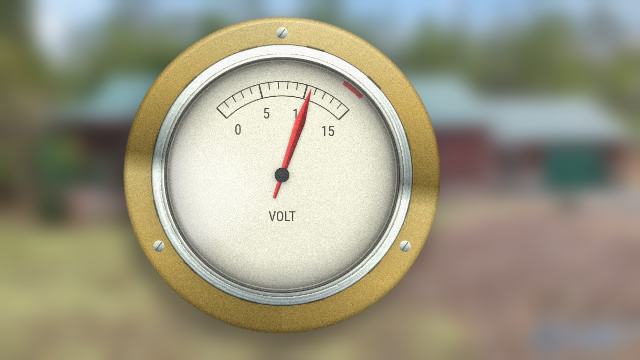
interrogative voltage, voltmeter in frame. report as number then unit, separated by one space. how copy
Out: 10.5 V
